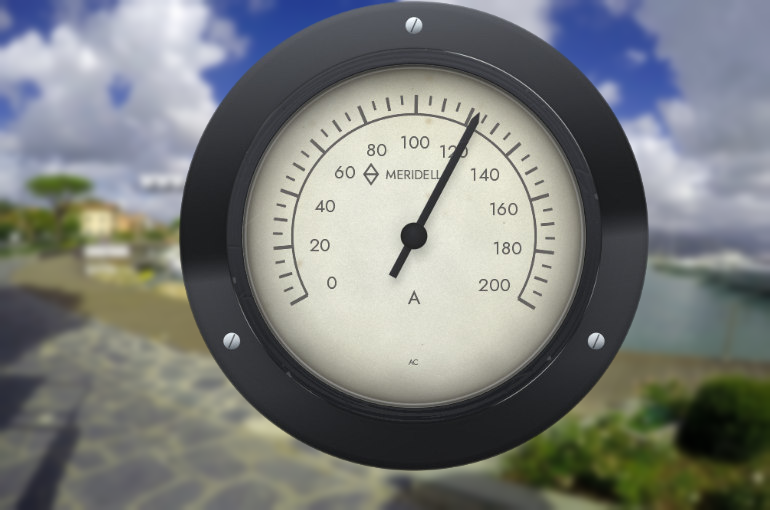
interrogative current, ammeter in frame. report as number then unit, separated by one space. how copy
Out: 122.5 A
